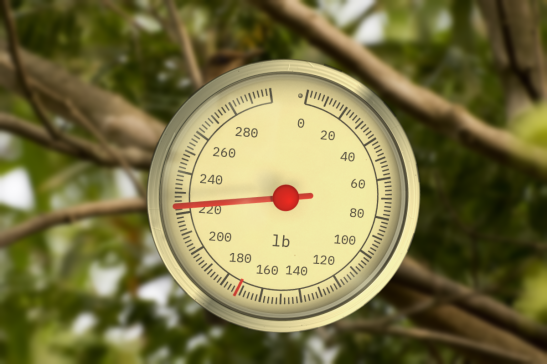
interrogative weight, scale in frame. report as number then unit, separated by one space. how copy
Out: 224 lb
